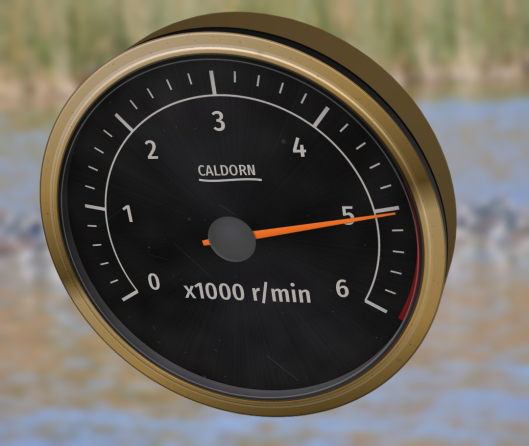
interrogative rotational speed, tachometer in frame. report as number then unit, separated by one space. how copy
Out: 5000 rpm
